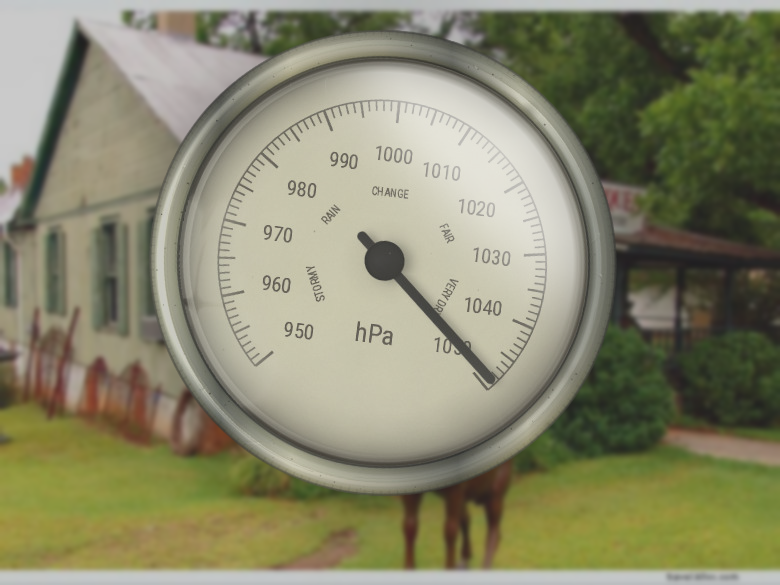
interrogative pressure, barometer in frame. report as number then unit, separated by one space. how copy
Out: 1049 hPa
